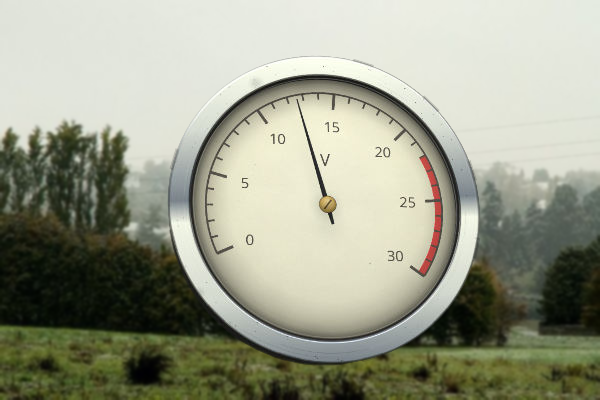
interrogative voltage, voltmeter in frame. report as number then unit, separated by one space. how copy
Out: 12.5 V
